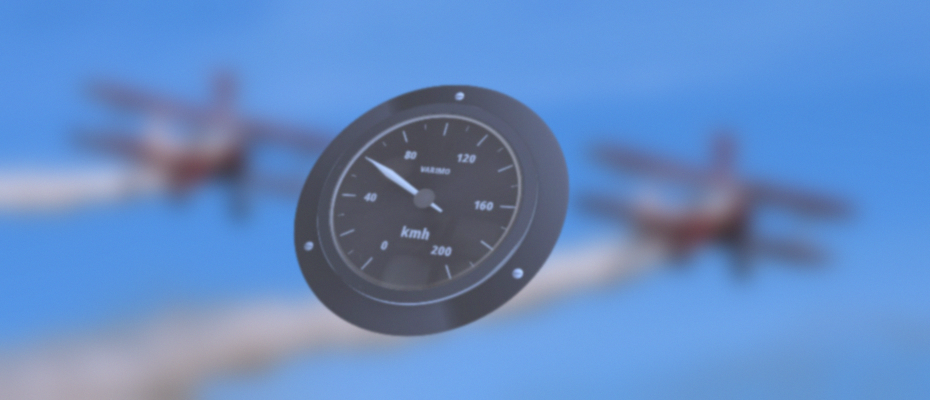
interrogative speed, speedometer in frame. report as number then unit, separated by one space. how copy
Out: 60 km/h
